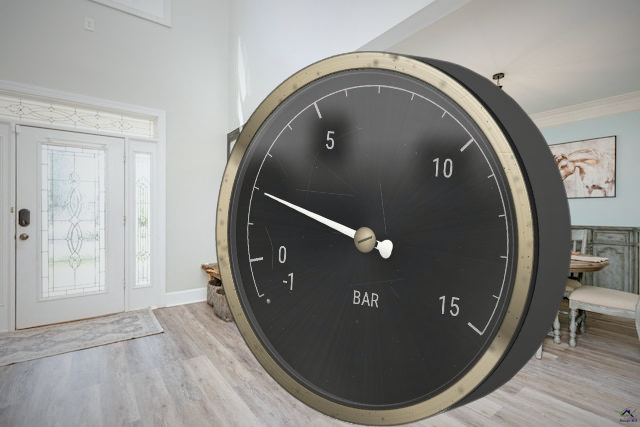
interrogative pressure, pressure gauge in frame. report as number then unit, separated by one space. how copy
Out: 2 bar
